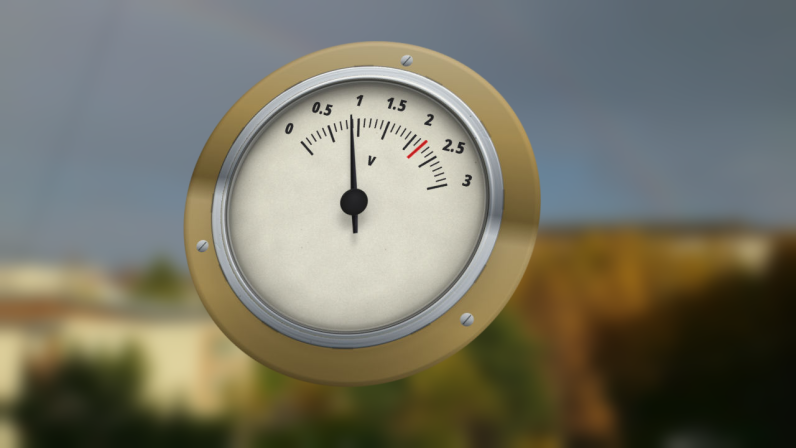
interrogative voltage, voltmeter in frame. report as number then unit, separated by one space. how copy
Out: 0.9 V
